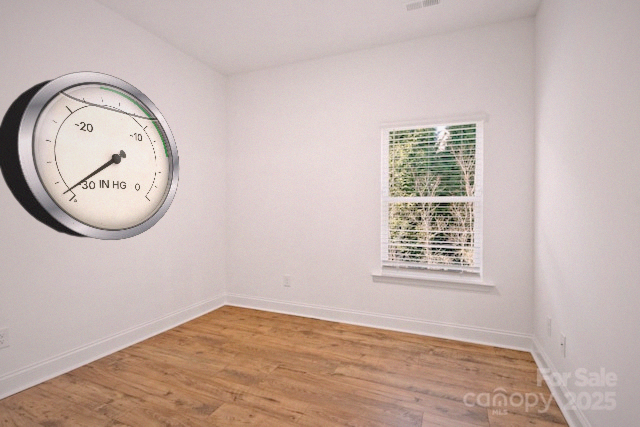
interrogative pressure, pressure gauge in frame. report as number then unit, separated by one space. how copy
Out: -29 inHg
